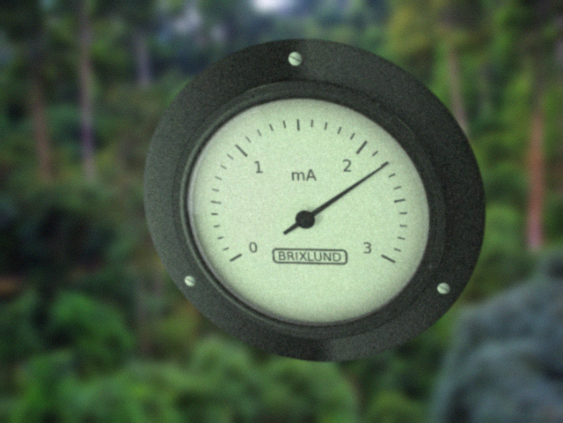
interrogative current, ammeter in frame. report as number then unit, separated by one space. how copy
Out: 2.2 mA
